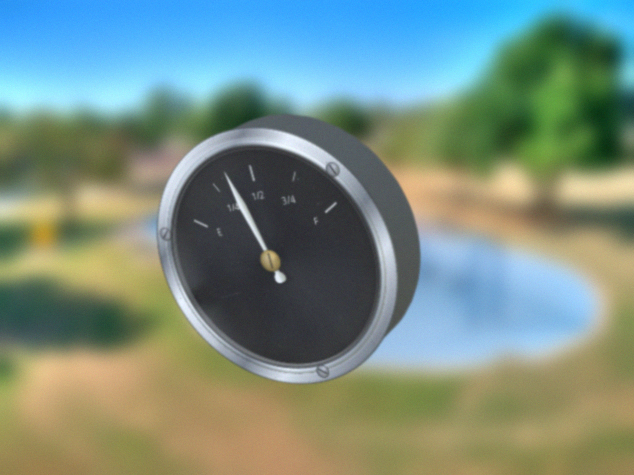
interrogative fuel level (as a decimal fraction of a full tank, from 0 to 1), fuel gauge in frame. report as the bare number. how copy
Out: 0.375
